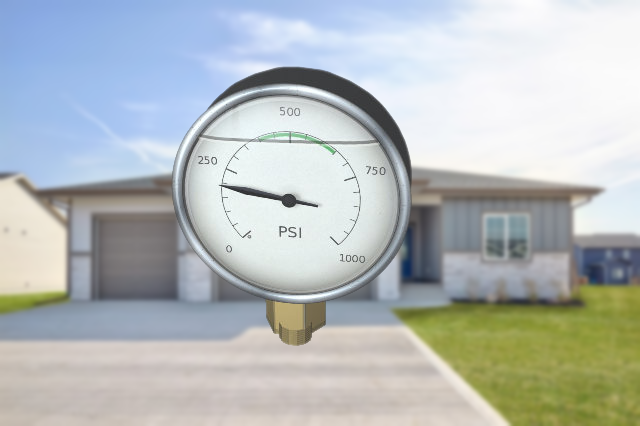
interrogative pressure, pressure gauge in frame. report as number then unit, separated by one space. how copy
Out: 200 psi
